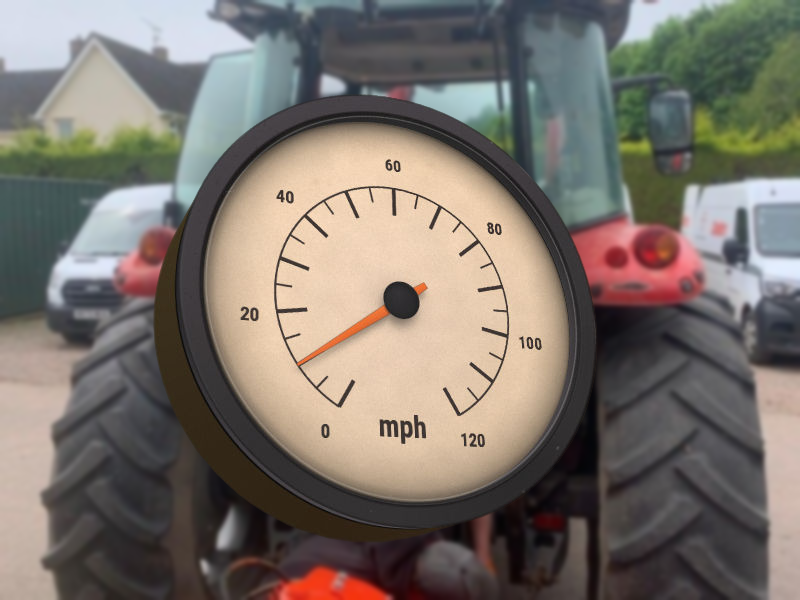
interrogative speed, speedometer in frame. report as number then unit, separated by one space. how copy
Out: 10 mph
